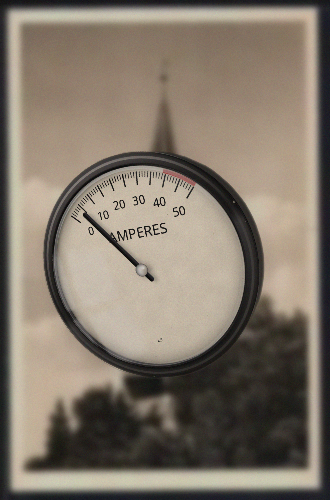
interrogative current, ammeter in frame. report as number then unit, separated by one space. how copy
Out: 5 A
